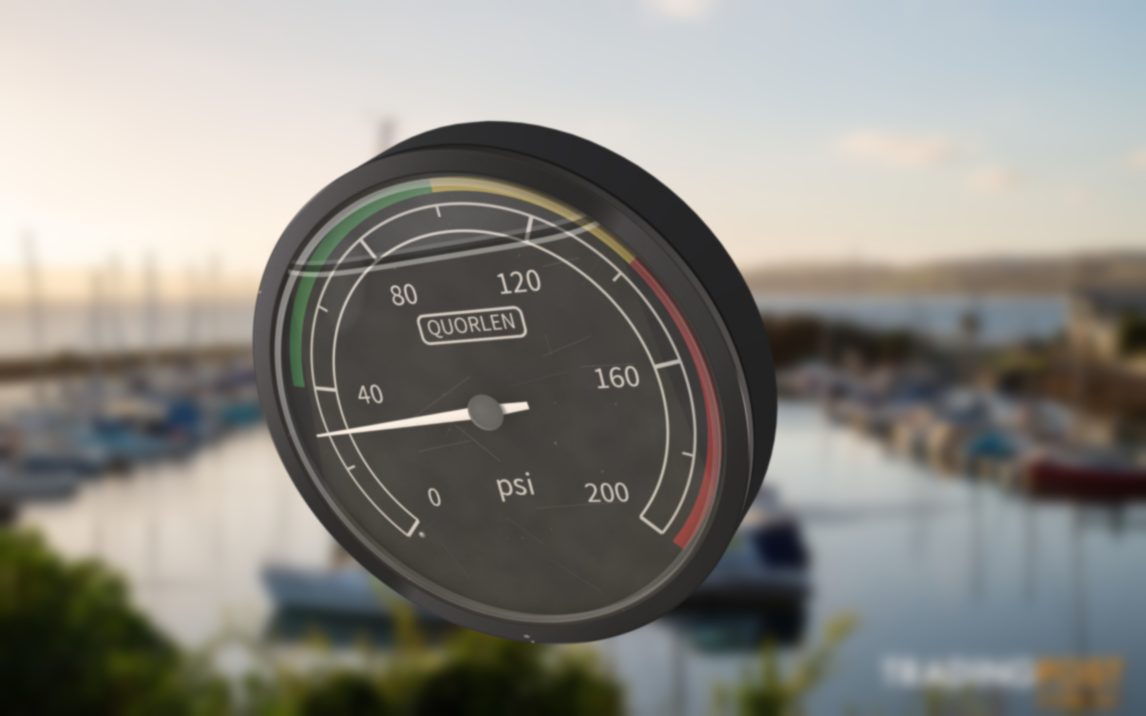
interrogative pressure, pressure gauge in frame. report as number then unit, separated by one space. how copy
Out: 30 psi
